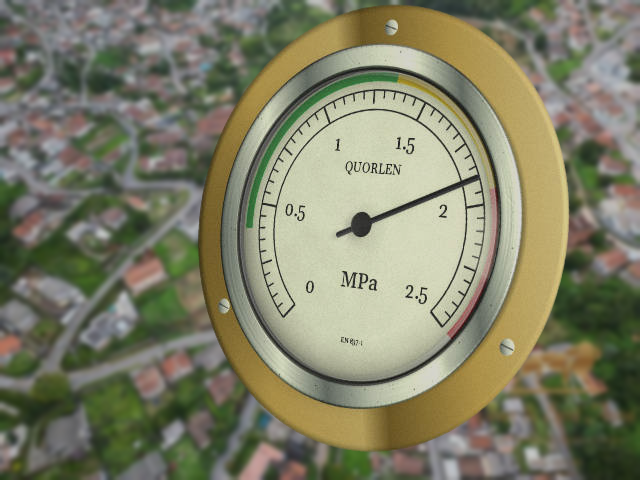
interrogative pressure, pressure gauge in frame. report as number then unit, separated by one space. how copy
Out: 1.9 MPa
